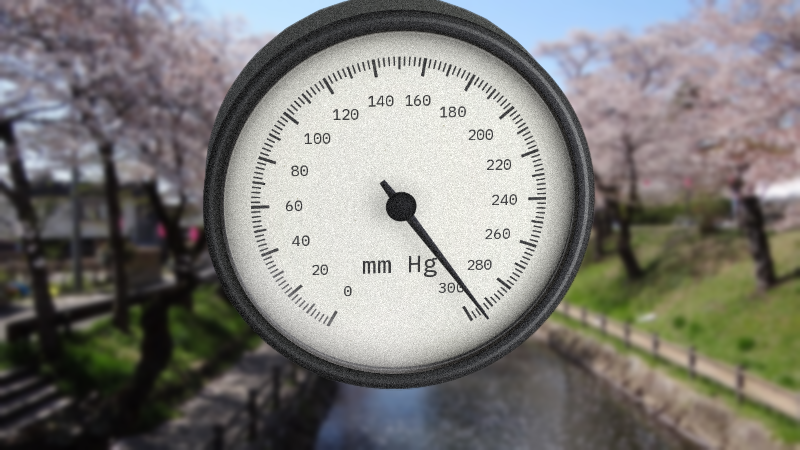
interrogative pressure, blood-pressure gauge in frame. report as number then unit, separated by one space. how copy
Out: 294 mmHg
